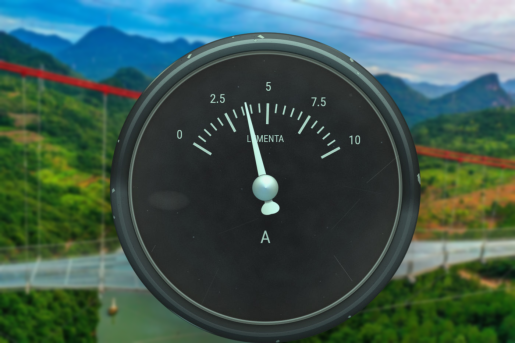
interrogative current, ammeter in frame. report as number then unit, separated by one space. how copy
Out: 3.75 A
